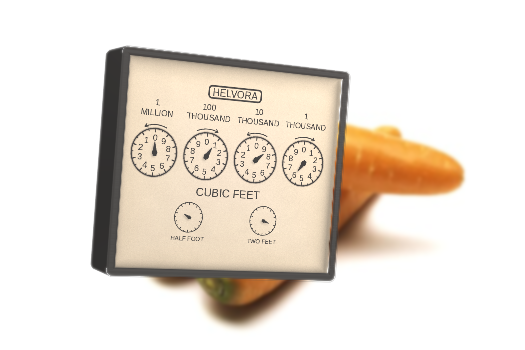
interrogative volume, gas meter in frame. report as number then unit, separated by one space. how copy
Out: 8600 ft³
